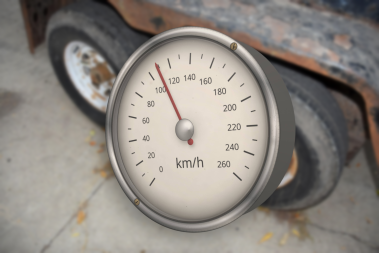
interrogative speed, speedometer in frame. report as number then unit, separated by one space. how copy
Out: 110 km/h
